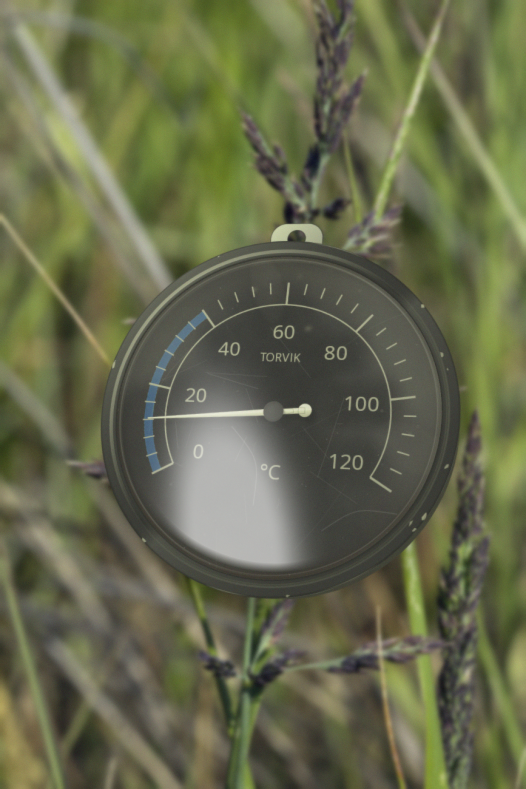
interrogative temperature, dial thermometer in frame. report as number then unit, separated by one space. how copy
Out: 12 °C
